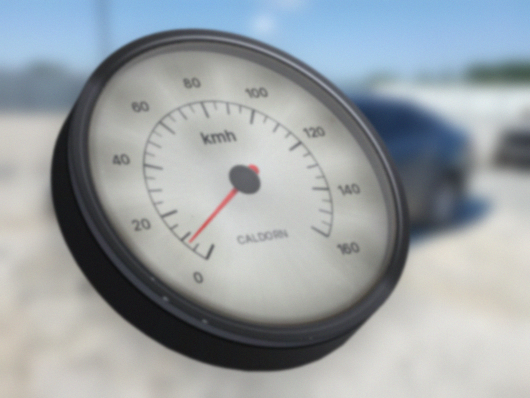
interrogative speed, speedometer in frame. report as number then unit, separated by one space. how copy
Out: 7.5 km/h
